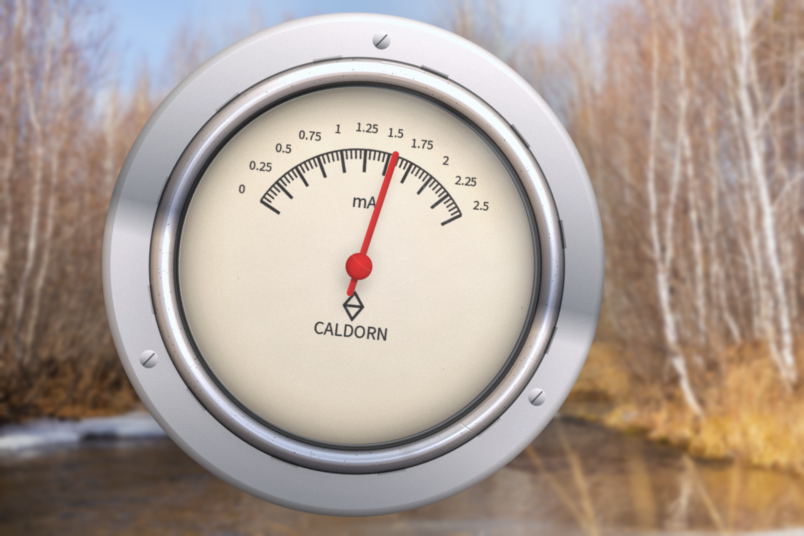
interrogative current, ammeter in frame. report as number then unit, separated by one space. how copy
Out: 1.55 mA
